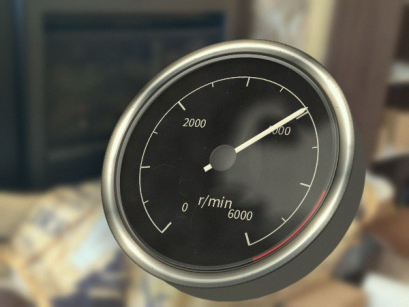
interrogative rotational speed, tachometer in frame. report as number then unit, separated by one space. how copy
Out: 4000 rpm
